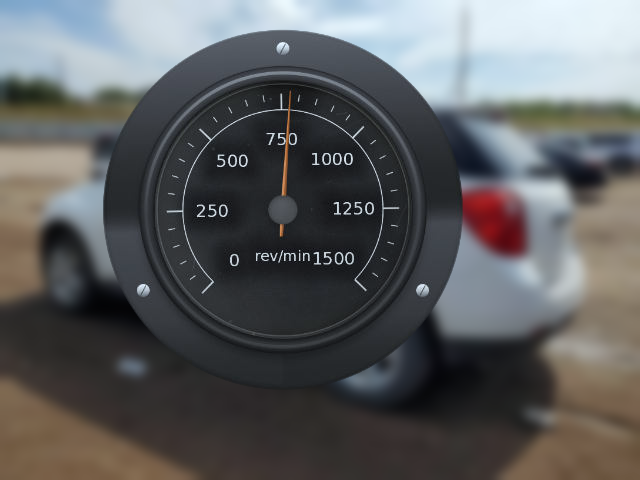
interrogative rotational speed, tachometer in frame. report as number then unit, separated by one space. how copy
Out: 775 rpm
